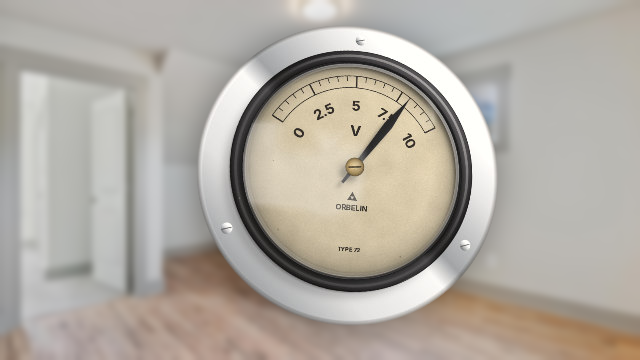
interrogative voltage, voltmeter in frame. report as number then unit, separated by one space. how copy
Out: 8 V
